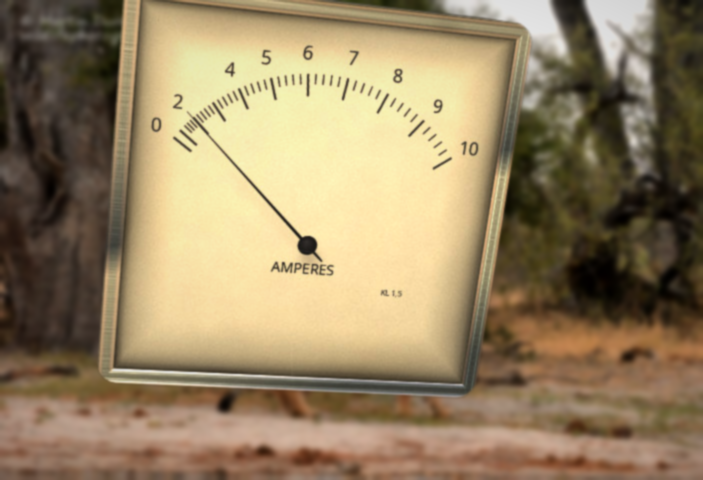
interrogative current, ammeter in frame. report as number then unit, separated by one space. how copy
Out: 2 A
